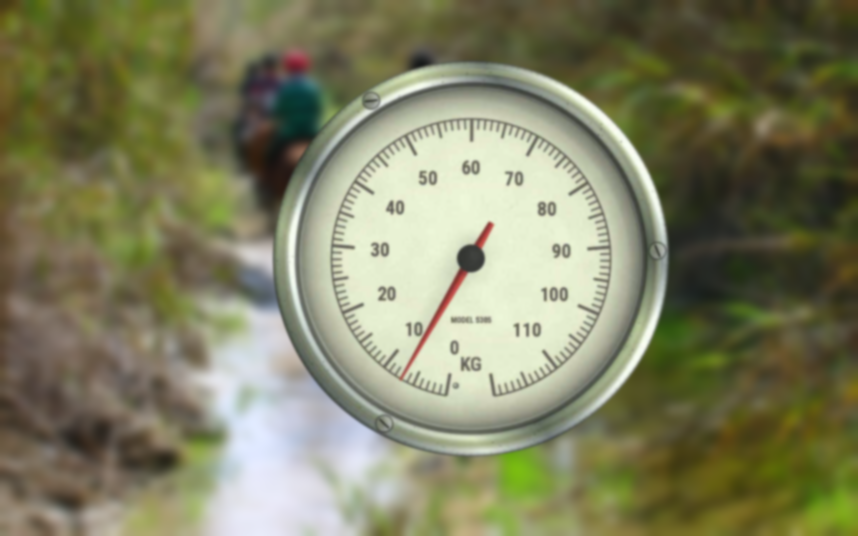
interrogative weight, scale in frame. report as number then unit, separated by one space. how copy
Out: 7 kg
